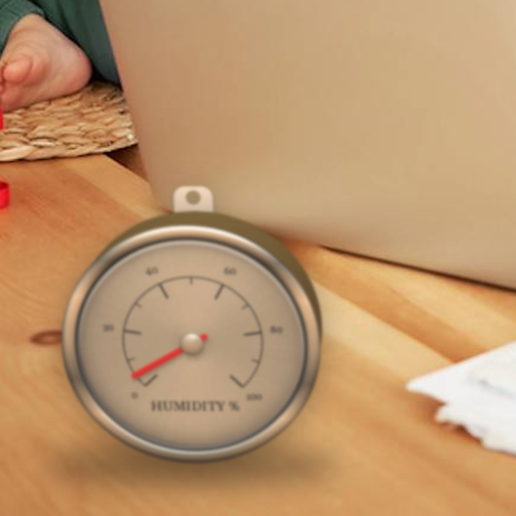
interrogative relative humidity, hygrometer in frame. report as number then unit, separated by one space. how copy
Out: 5 %
